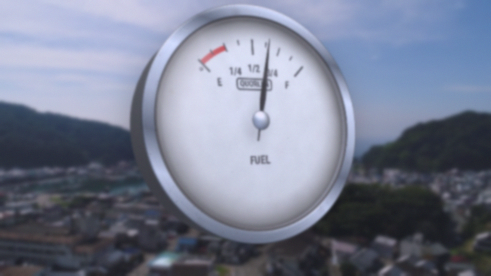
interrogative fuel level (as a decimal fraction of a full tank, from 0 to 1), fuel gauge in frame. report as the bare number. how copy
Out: 0.625
